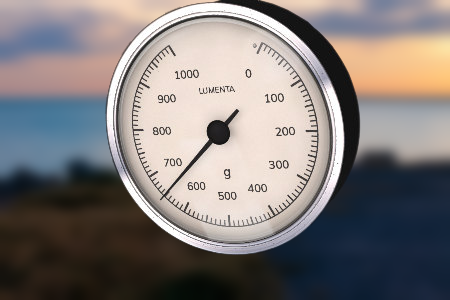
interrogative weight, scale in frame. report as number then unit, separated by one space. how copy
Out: 650 g
